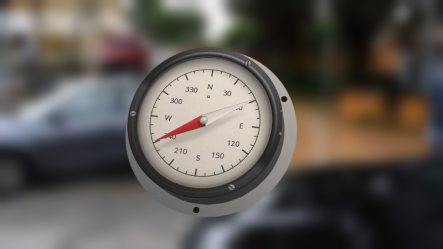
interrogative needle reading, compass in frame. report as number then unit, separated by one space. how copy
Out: 240 °
